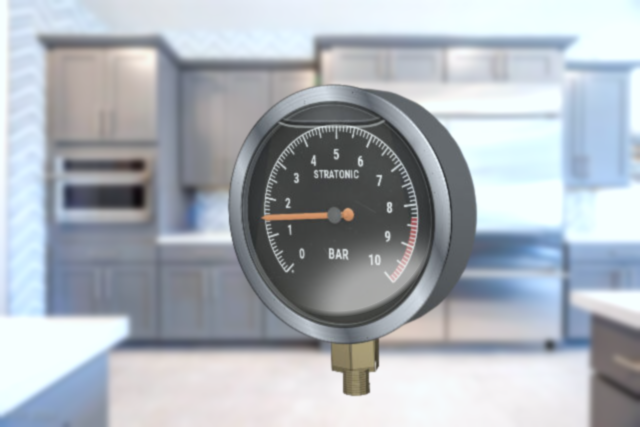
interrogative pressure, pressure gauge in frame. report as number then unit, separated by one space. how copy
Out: 1.5 bar
